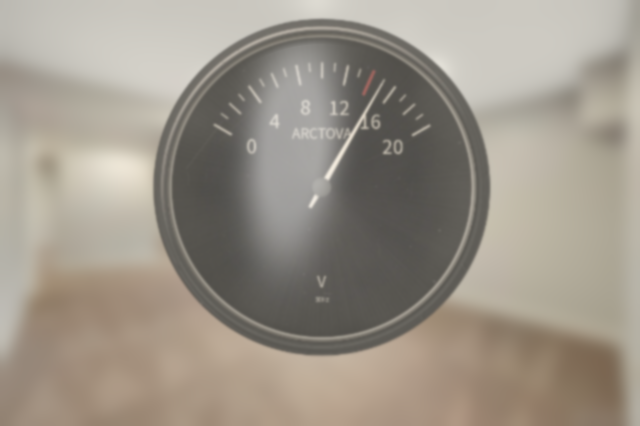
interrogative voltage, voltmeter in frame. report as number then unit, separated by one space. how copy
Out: 15 V
